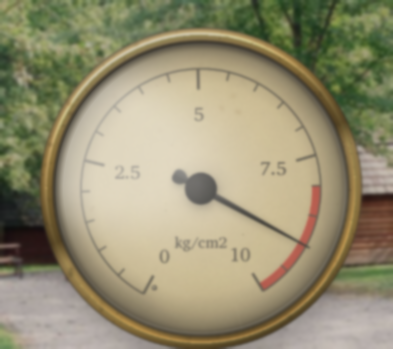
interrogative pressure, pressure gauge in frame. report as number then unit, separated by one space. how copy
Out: 9 kg/cm²
